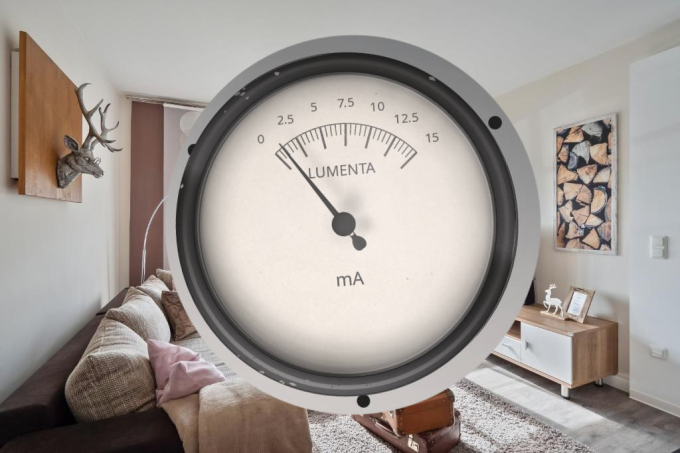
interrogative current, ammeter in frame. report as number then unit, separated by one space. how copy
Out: 1 mA
